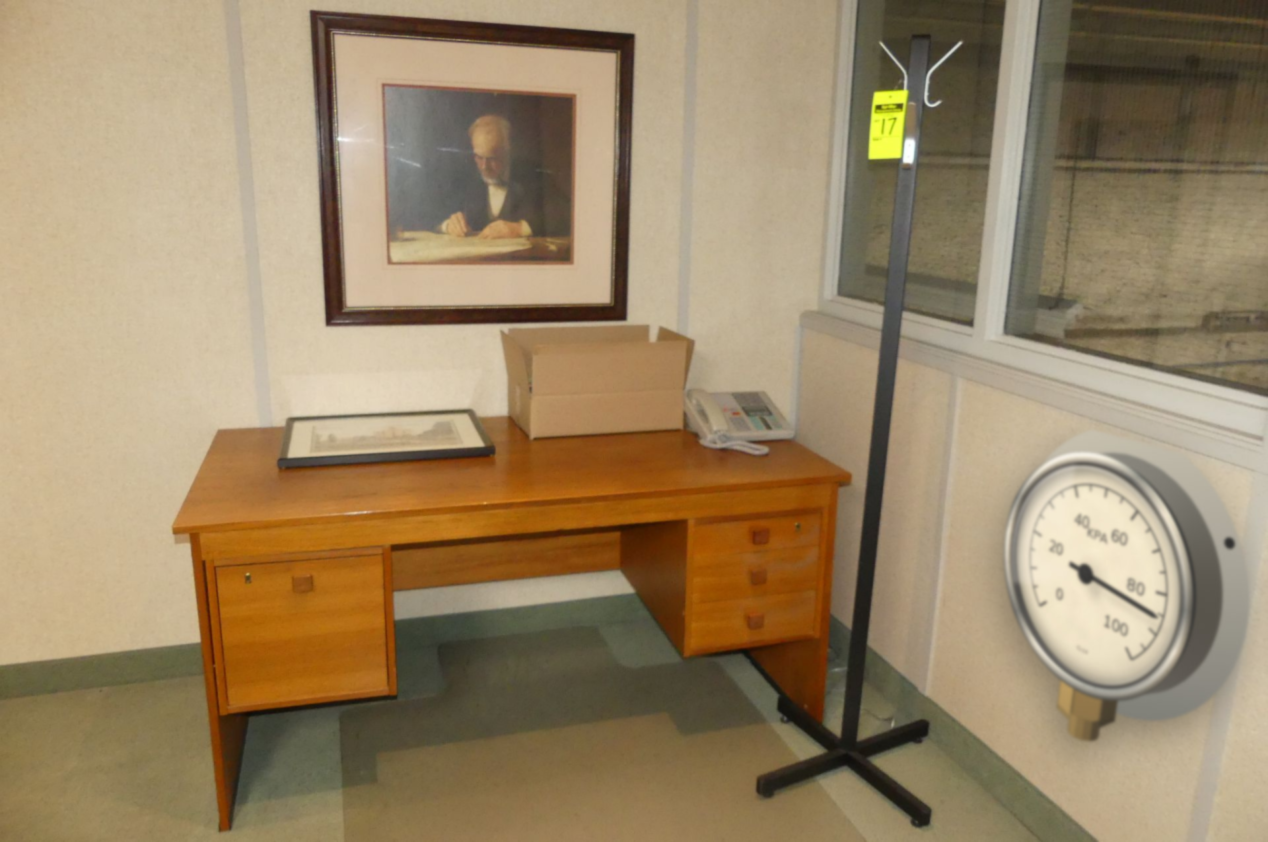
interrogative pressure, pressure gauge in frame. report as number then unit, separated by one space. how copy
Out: 85 kPa
